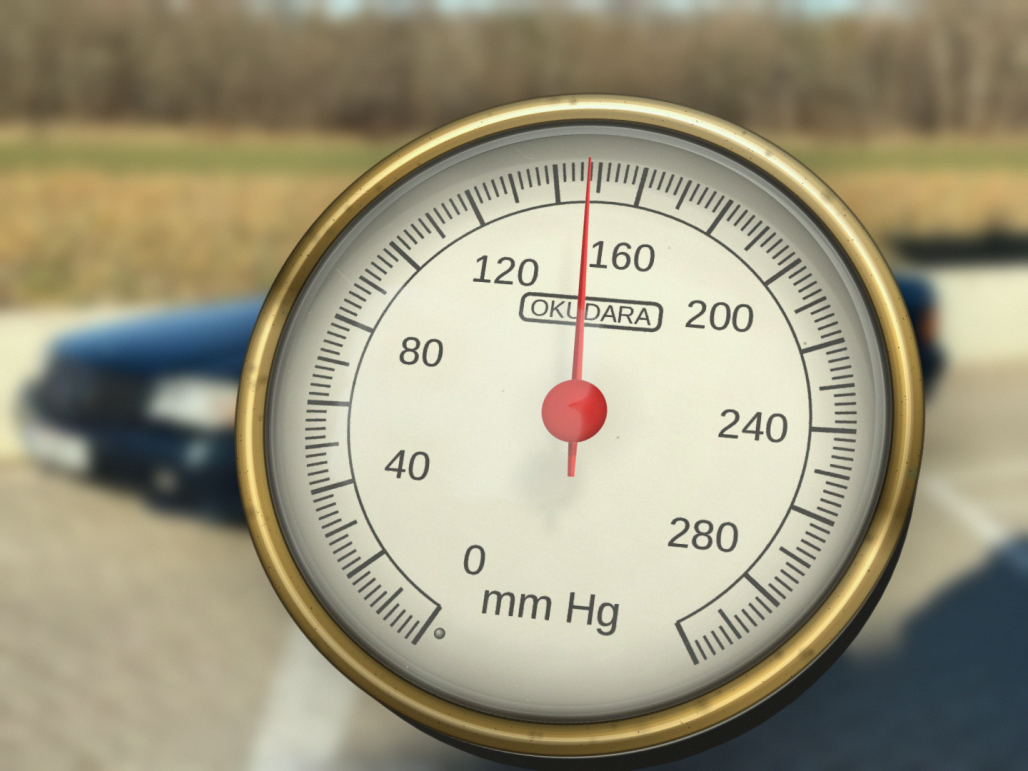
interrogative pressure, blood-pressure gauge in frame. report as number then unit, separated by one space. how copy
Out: 148 mmHg
